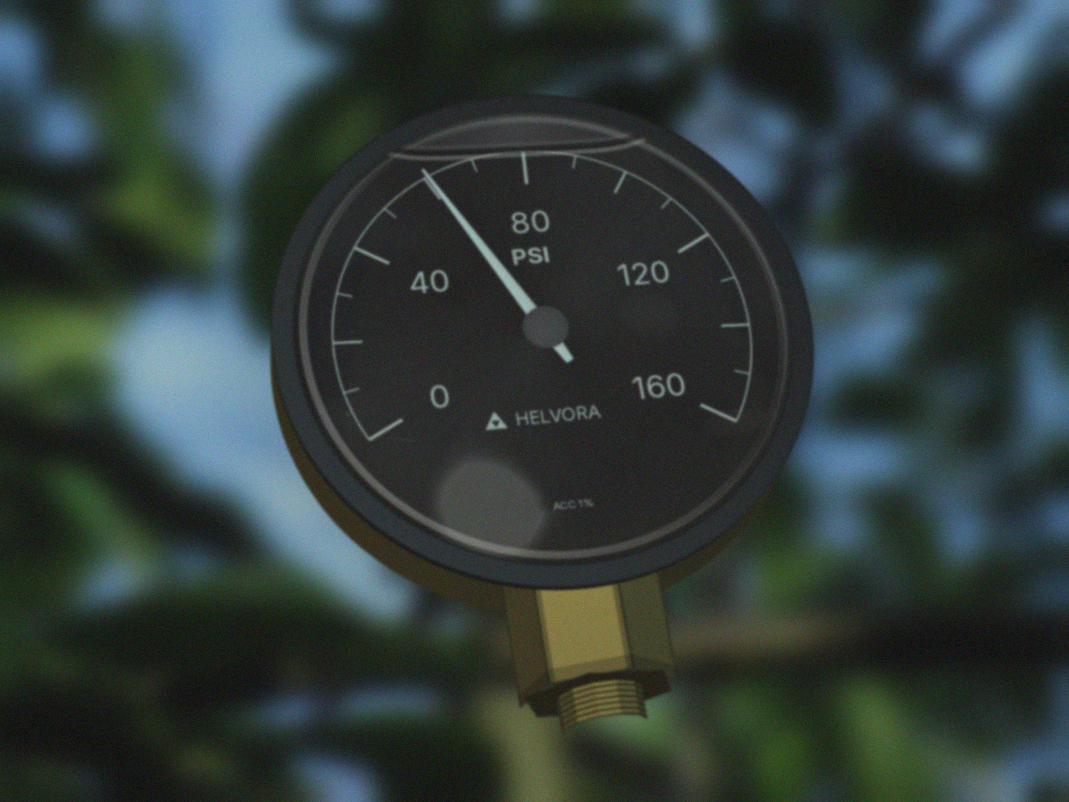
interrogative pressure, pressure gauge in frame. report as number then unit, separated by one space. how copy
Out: 60 psi
